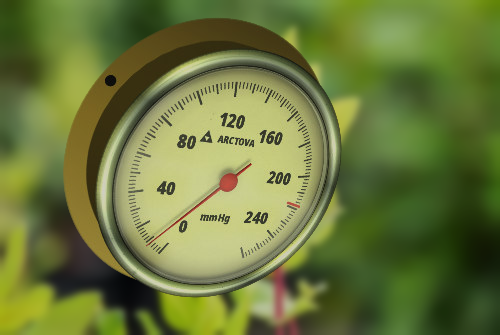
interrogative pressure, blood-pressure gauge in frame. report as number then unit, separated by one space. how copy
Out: 10 mmHg
